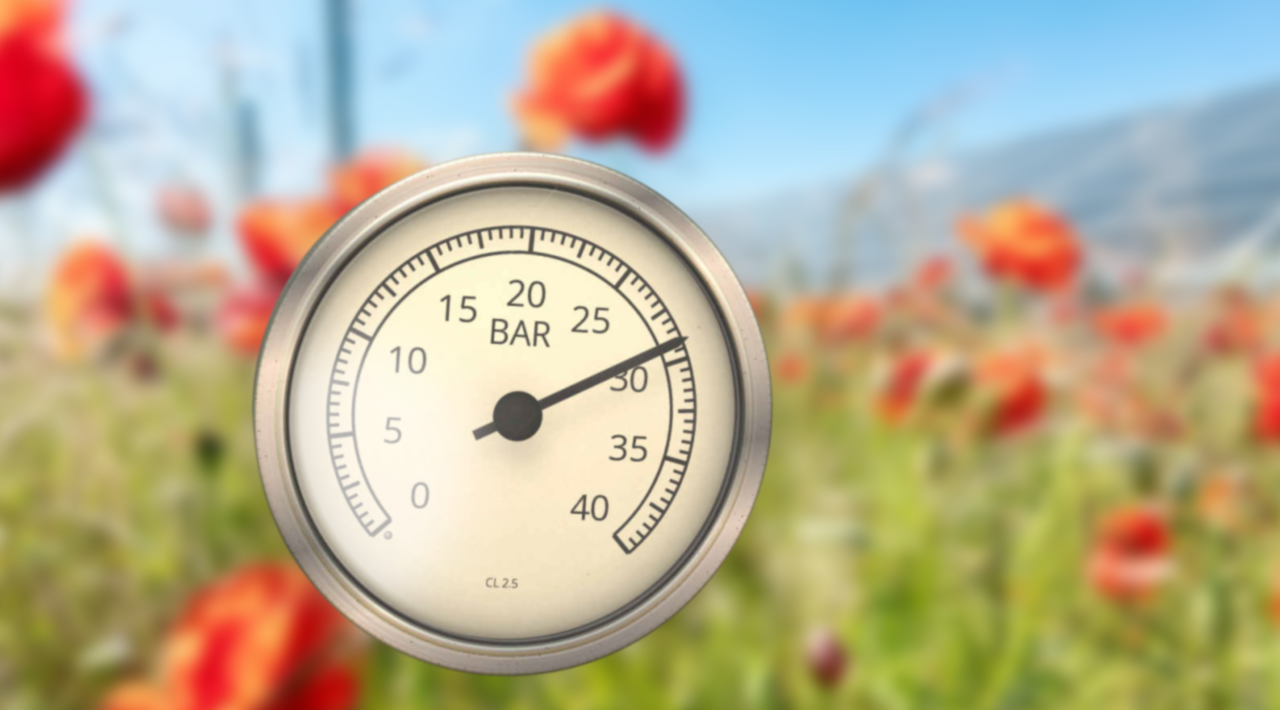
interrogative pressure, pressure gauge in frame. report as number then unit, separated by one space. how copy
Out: 29 bar
